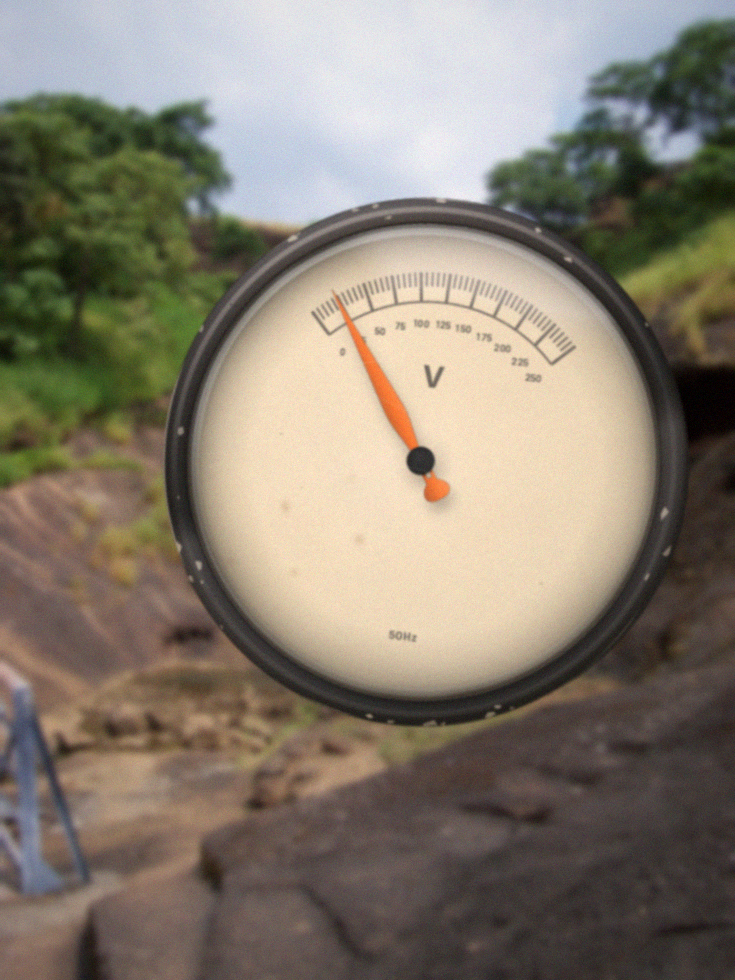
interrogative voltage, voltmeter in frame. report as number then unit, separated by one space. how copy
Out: 25 V
